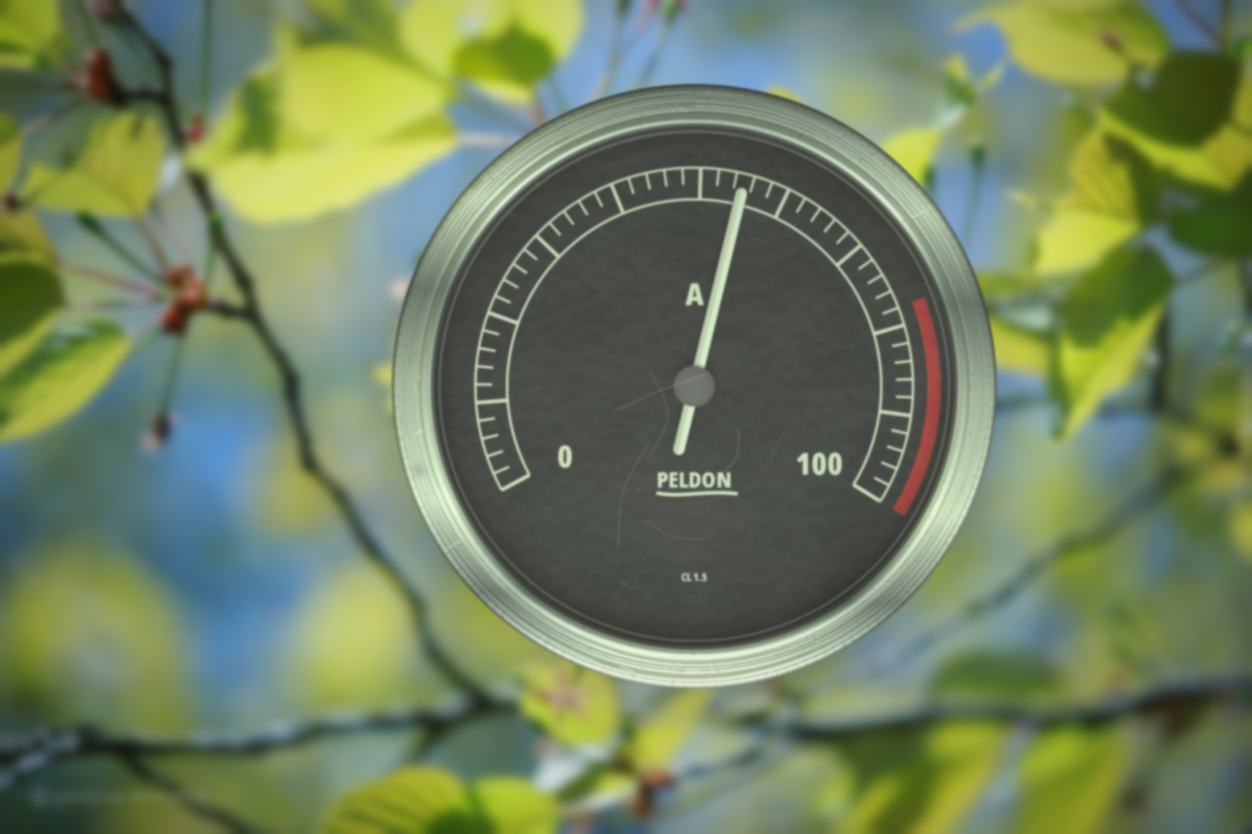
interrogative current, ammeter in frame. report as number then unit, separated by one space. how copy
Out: 55 A
